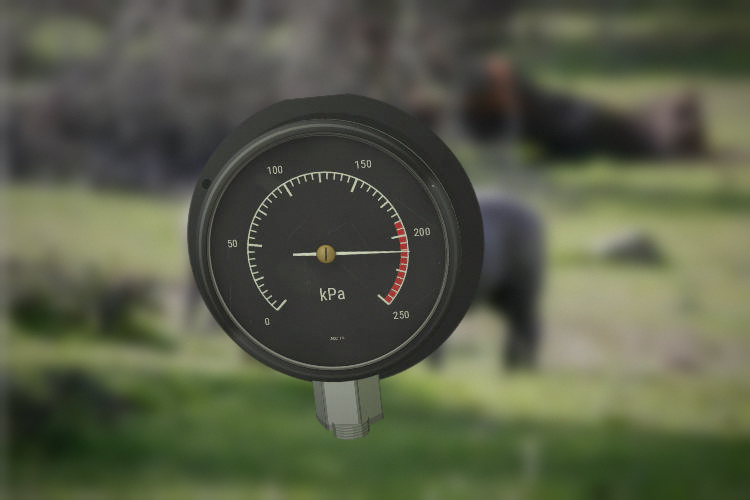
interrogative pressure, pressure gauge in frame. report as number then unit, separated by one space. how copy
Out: 210 kPa
